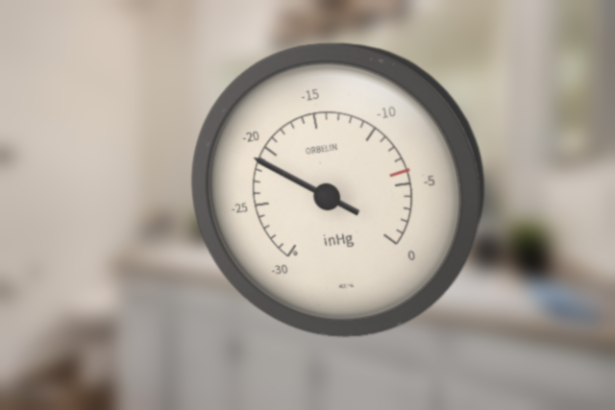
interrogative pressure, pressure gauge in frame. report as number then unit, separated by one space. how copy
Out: -21 inHg
